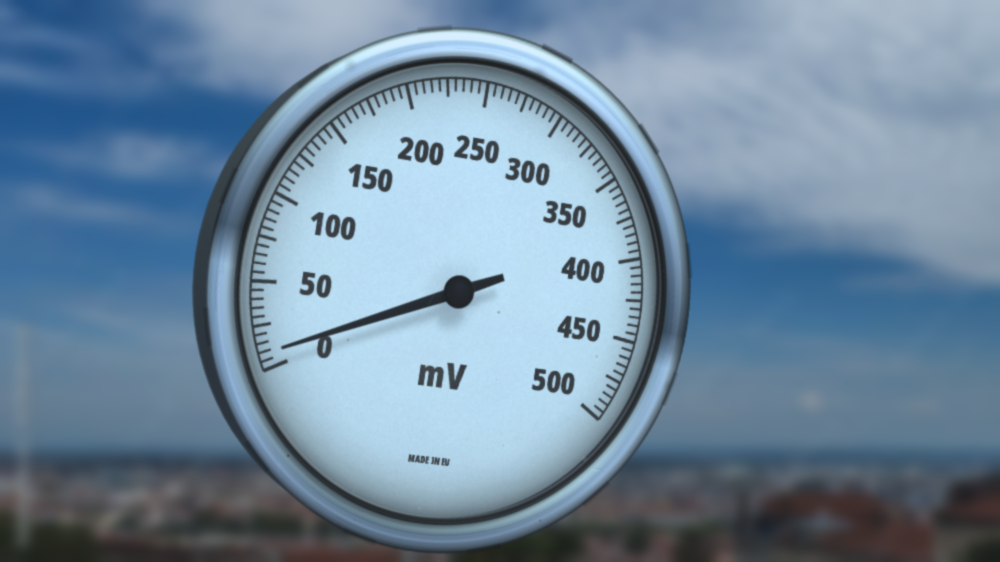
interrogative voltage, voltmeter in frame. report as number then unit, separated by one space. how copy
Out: 10 mV
